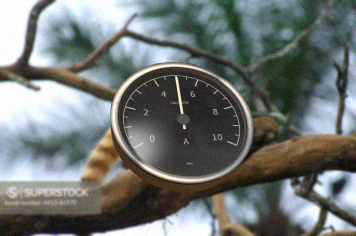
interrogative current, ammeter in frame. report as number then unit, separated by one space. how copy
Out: 5 A
